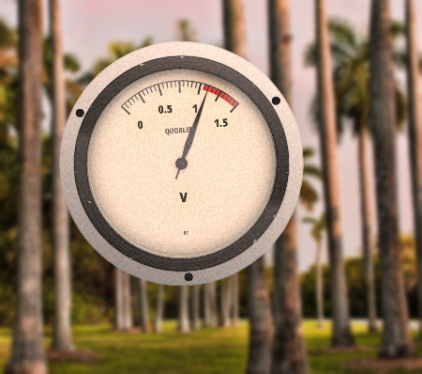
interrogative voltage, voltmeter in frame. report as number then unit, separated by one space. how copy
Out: 1.1 V
